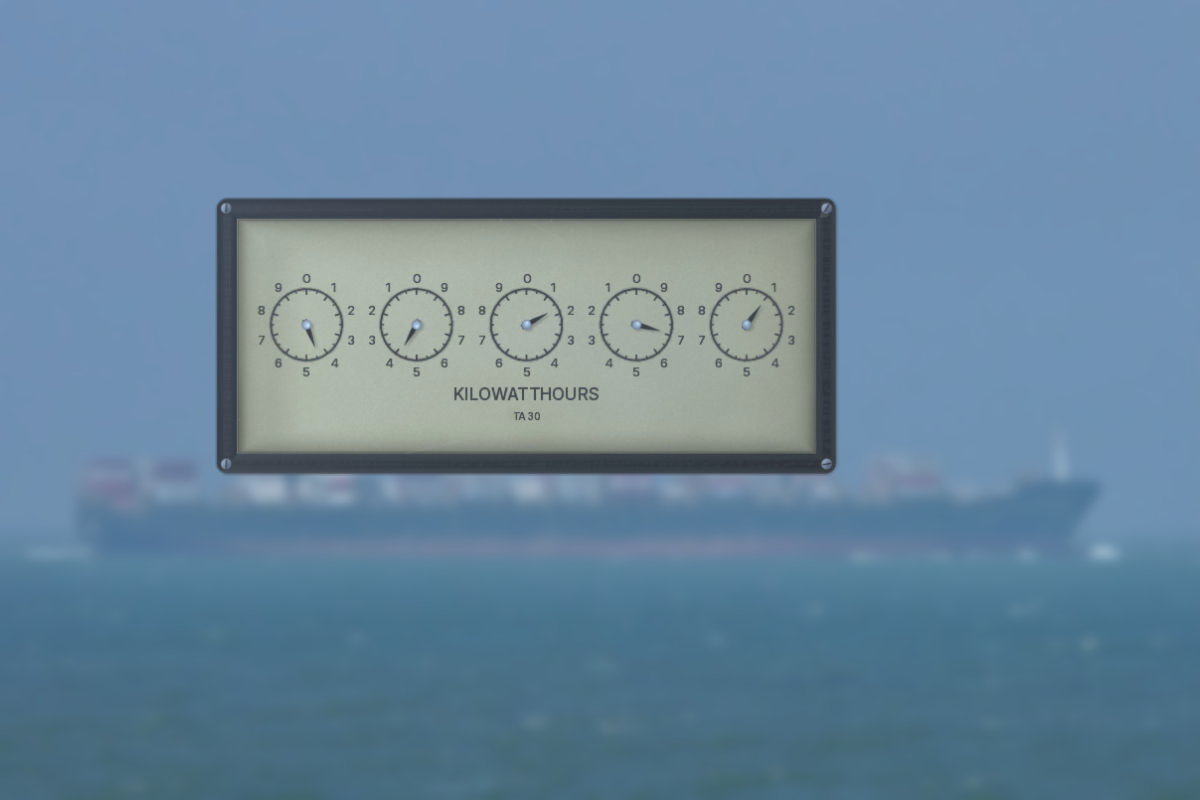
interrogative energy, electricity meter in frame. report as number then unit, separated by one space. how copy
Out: 44171 kWh
